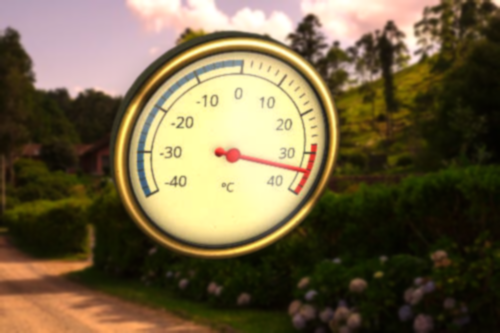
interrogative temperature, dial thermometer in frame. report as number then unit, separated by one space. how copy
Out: 34 °C
